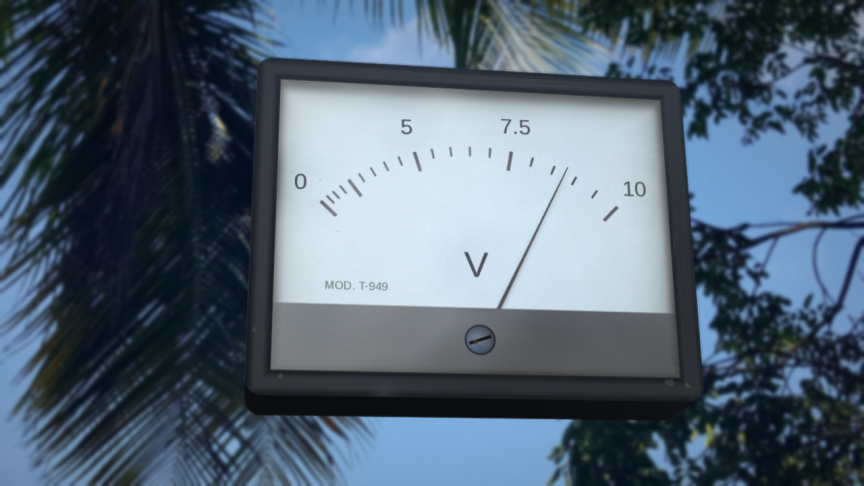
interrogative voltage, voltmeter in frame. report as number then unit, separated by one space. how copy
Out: 8.75 V
